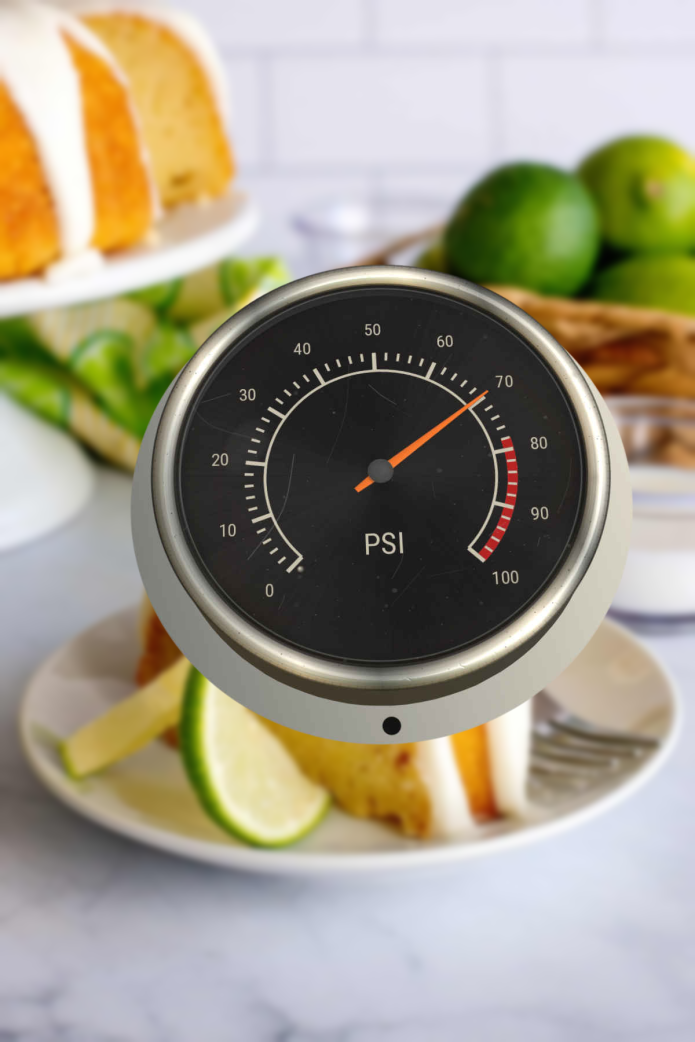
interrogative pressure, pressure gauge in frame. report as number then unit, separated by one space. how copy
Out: 70 psi
